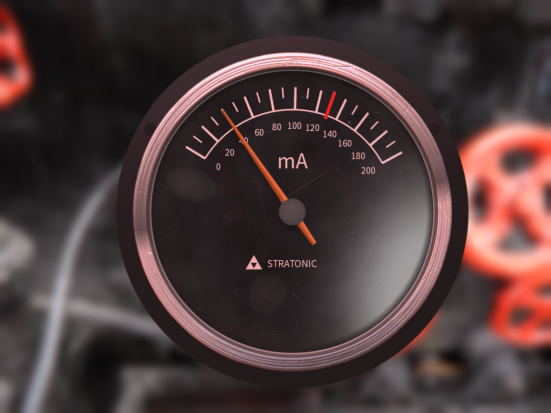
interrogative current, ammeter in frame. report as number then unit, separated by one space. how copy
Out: 40 mA
